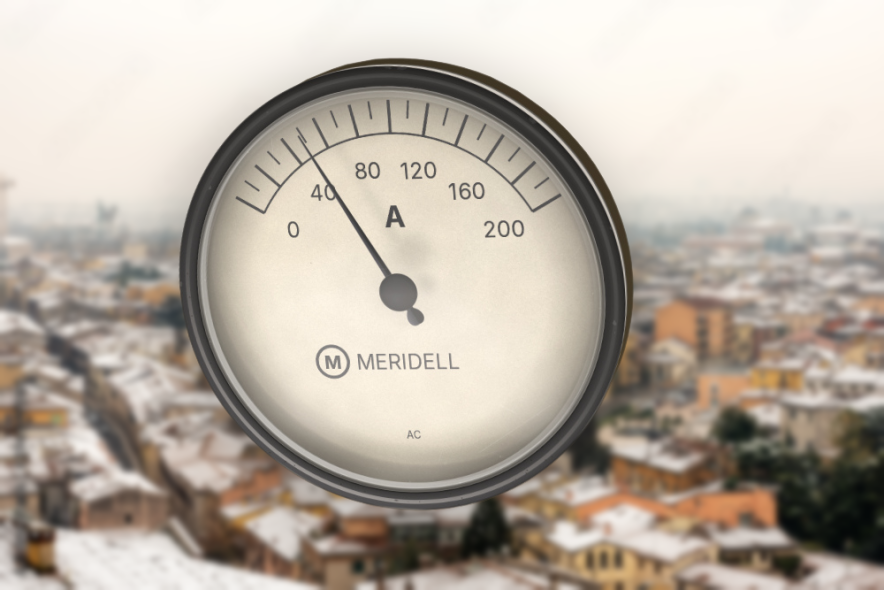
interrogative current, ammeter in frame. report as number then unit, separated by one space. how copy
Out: 50 A
